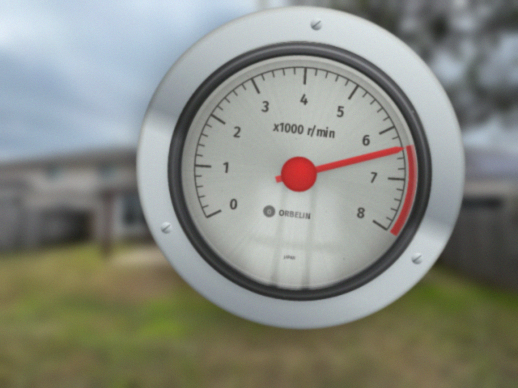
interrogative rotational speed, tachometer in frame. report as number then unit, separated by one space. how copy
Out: 6400 rpm
